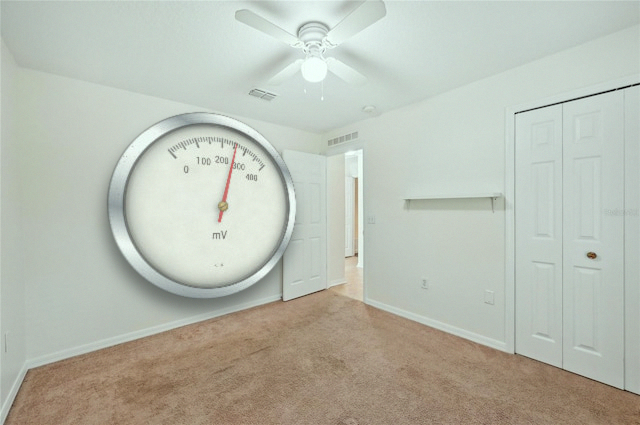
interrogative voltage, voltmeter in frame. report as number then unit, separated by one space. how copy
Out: 250 mV
